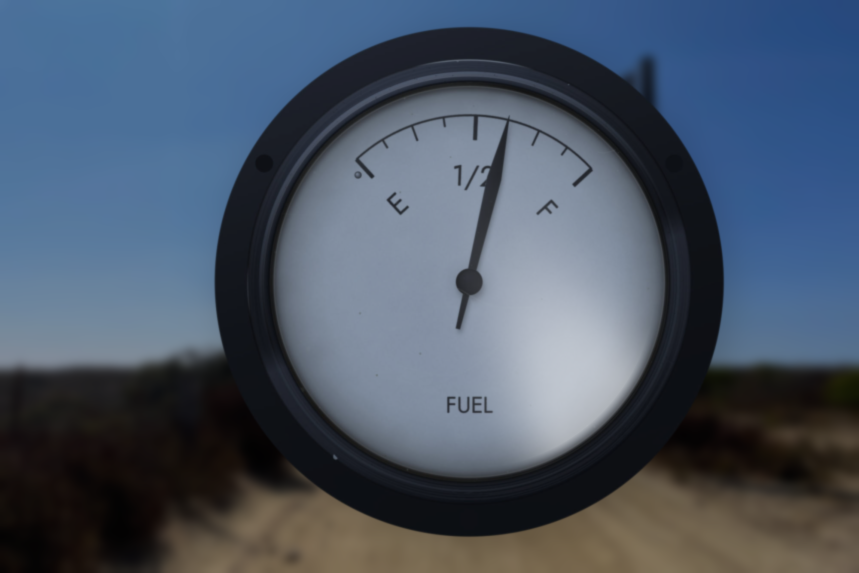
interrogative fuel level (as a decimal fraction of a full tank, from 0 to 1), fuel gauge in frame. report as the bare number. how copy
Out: 0.625
